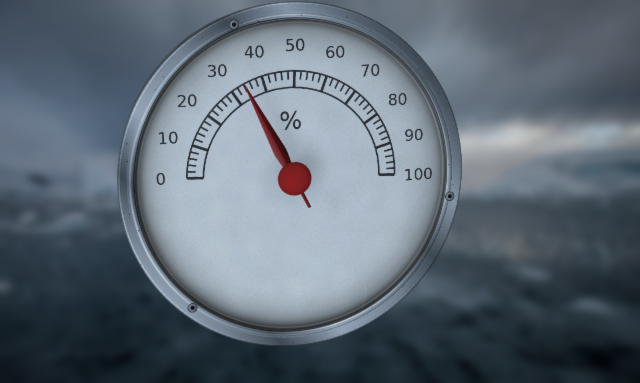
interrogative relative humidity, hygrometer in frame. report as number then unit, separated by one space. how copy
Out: 34 %
